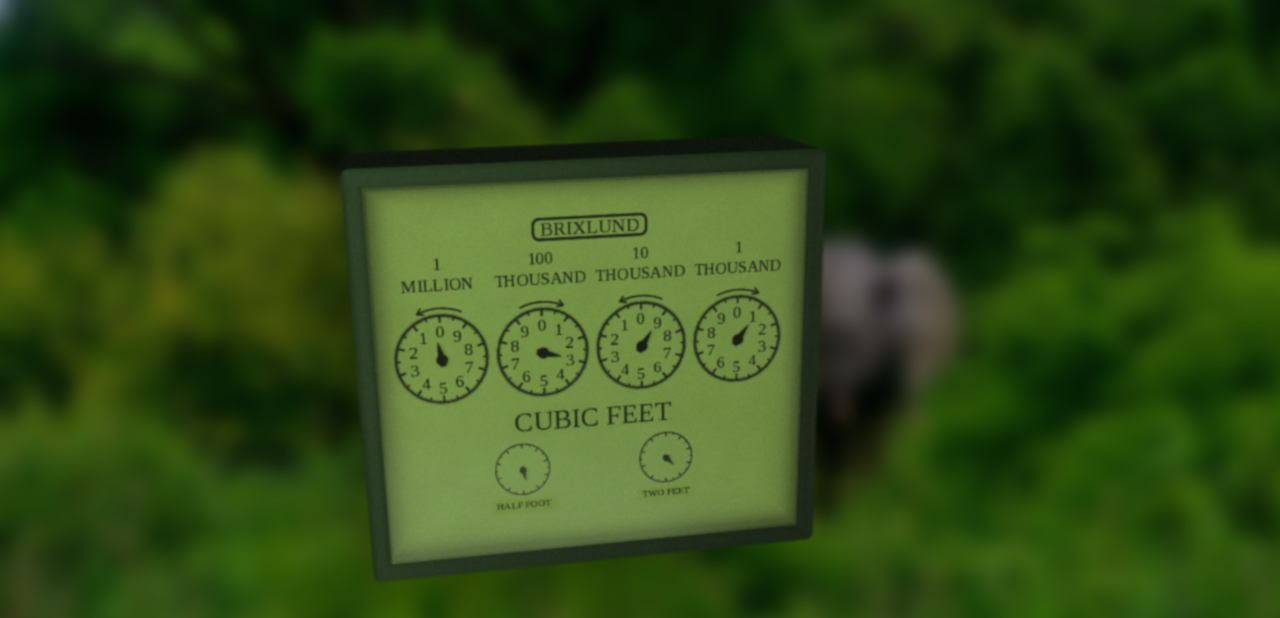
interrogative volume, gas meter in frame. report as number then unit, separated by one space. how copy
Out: 29100 ft³
